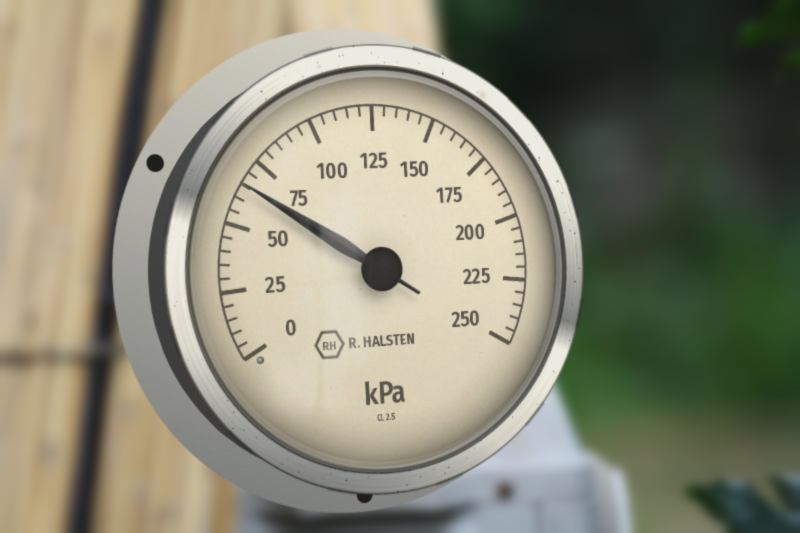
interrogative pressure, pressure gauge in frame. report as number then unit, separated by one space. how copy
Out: 65 kPa
